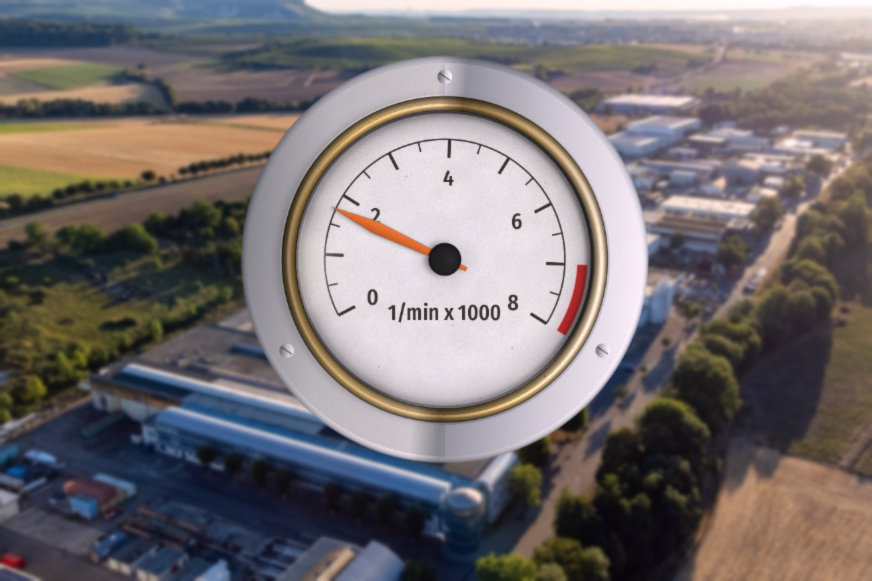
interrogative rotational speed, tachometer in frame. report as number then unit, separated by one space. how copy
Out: 1750 rpm
